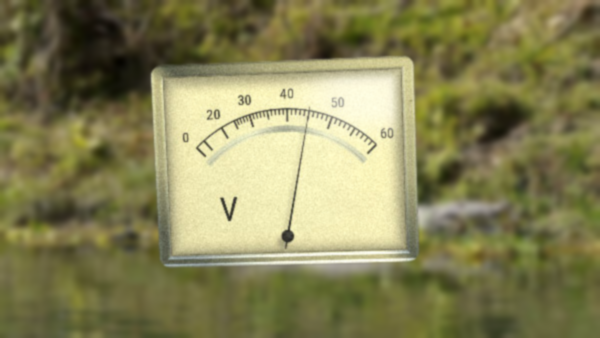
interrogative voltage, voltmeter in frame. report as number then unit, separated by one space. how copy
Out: 45 V
